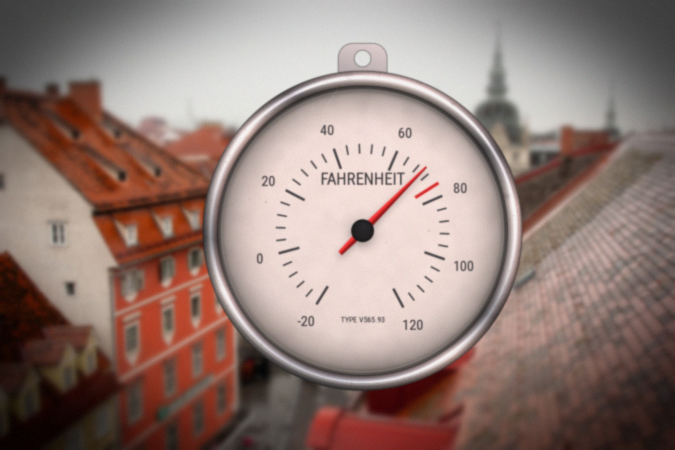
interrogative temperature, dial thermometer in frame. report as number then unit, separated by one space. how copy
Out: 70 °F
